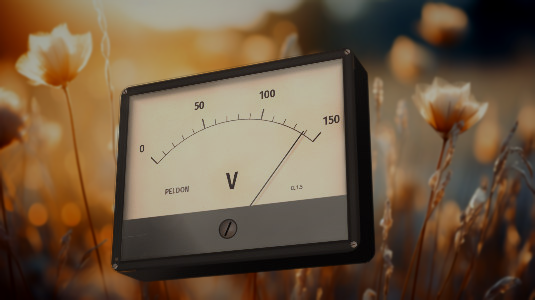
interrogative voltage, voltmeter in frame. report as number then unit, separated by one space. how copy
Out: 140 V
